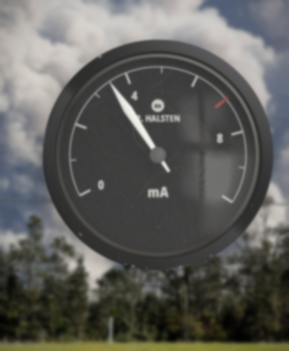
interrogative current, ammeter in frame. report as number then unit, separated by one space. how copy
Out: 3.5 mA
